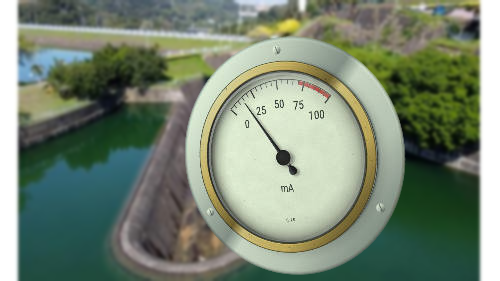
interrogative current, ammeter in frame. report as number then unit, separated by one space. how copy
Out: 15 mA
